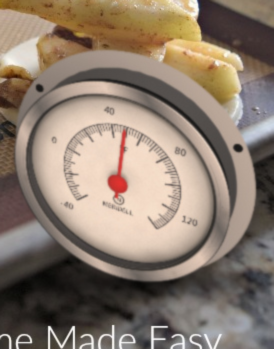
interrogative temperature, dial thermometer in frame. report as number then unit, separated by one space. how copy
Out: 50 °F
